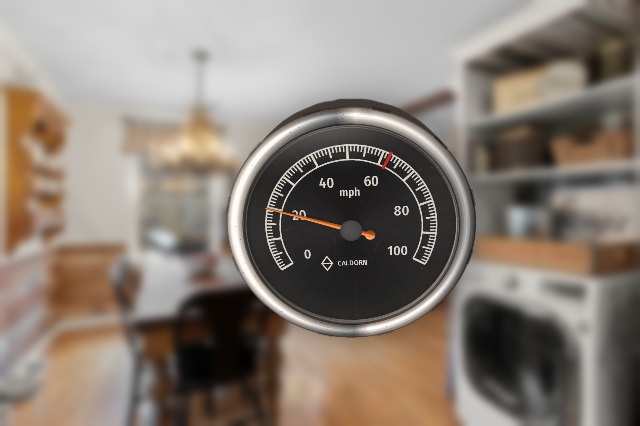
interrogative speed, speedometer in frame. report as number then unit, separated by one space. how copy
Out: 20 mph
